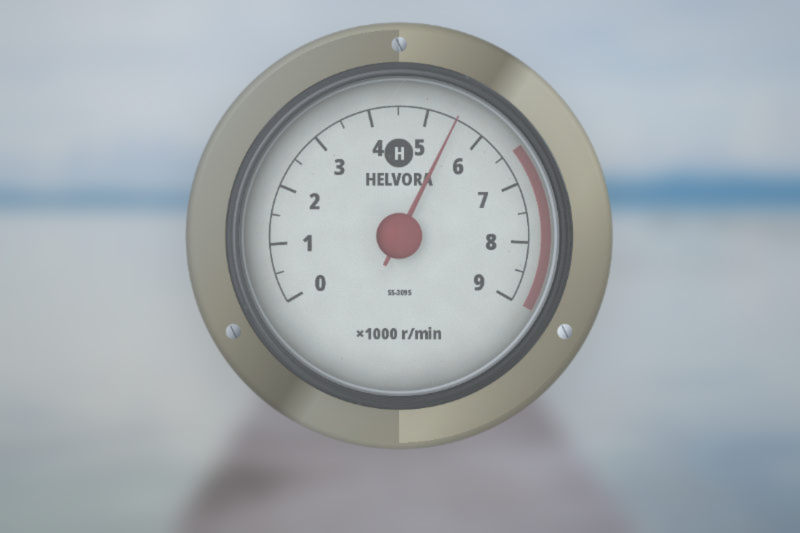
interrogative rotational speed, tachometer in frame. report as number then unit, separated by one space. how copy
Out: 5500 rpm
